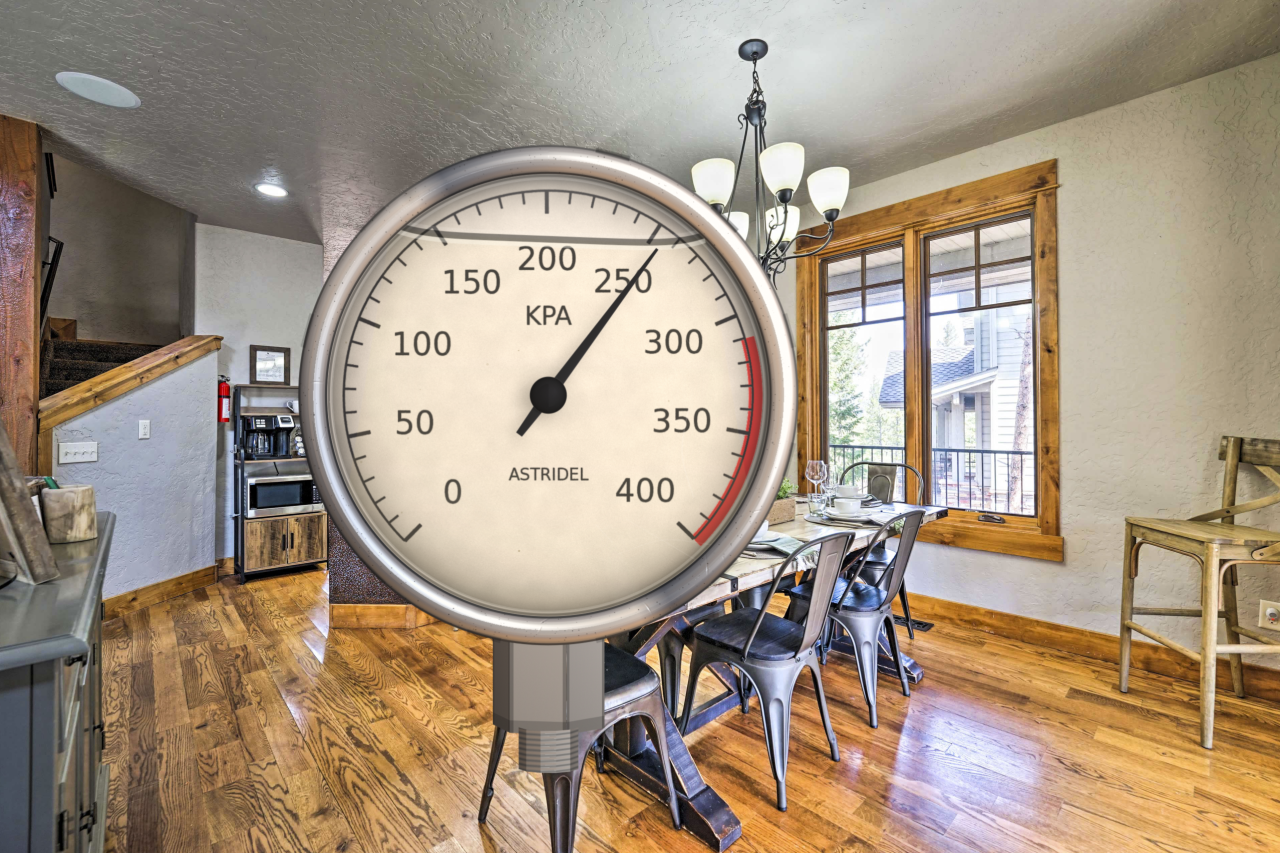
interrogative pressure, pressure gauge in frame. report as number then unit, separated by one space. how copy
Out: 255 kPa
